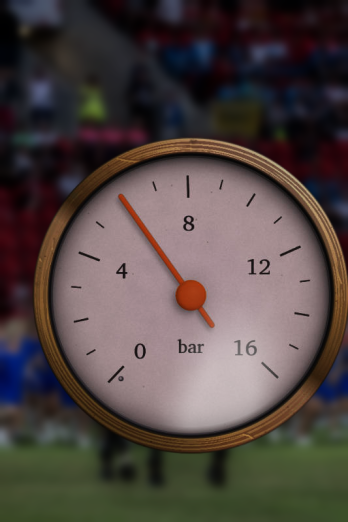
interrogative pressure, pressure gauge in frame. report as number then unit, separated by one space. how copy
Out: 6 bar
